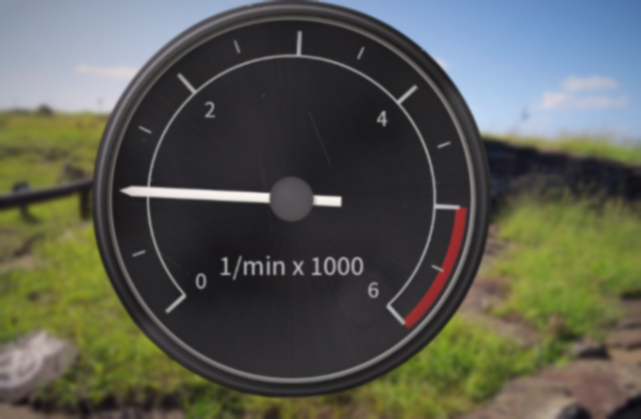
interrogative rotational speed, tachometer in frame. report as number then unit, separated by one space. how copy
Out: 1000 rpm
